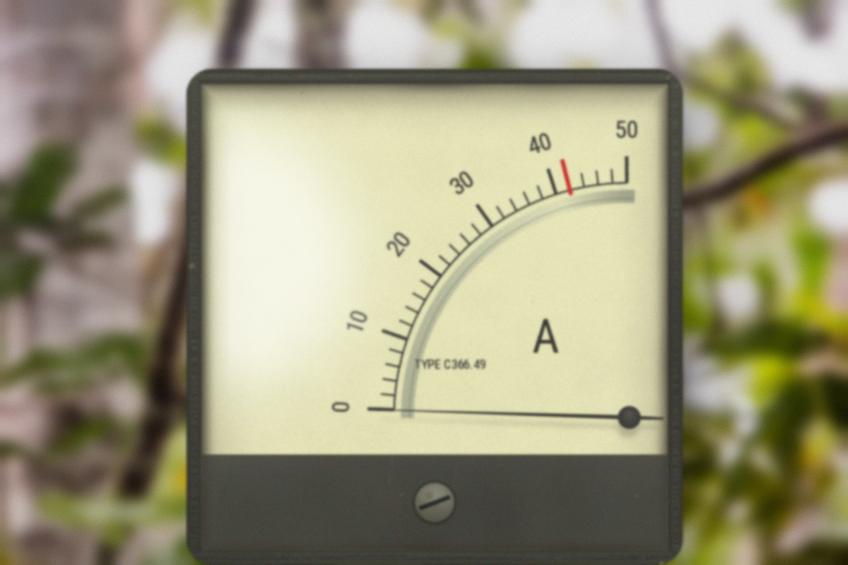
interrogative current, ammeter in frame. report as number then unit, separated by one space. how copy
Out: 0 A
